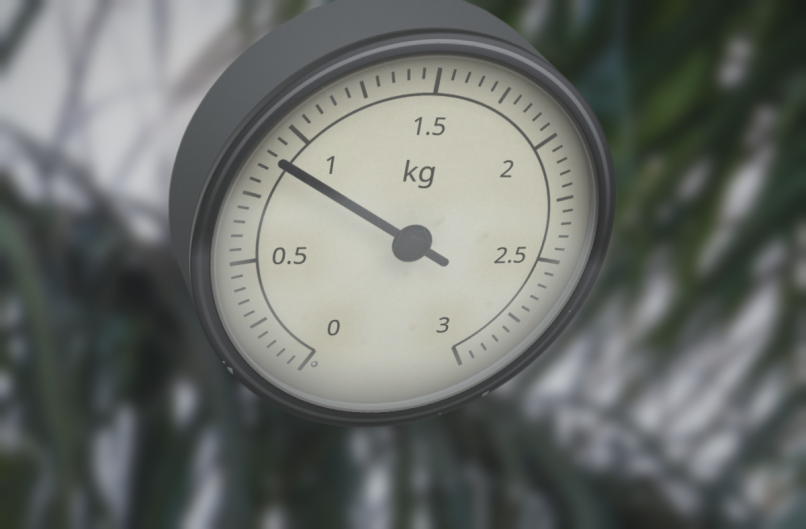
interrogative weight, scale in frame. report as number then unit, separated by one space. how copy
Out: 0.9 kg
